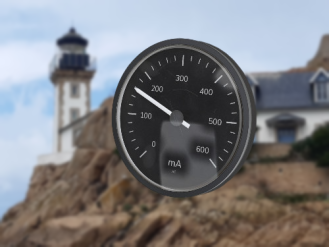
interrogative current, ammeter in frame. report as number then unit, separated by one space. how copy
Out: 160 mA
